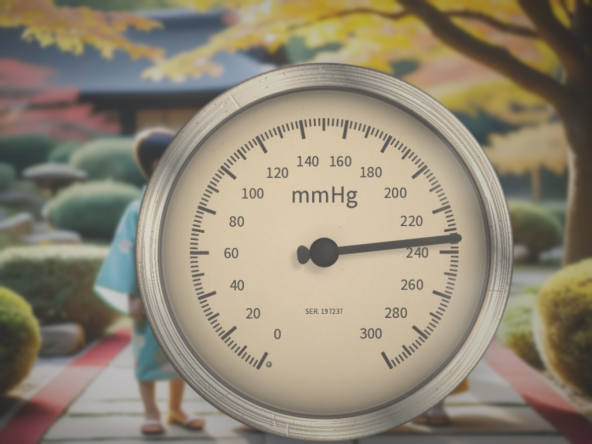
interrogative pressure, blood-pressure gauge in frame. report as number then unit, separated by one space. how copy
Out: 234 mmHg
